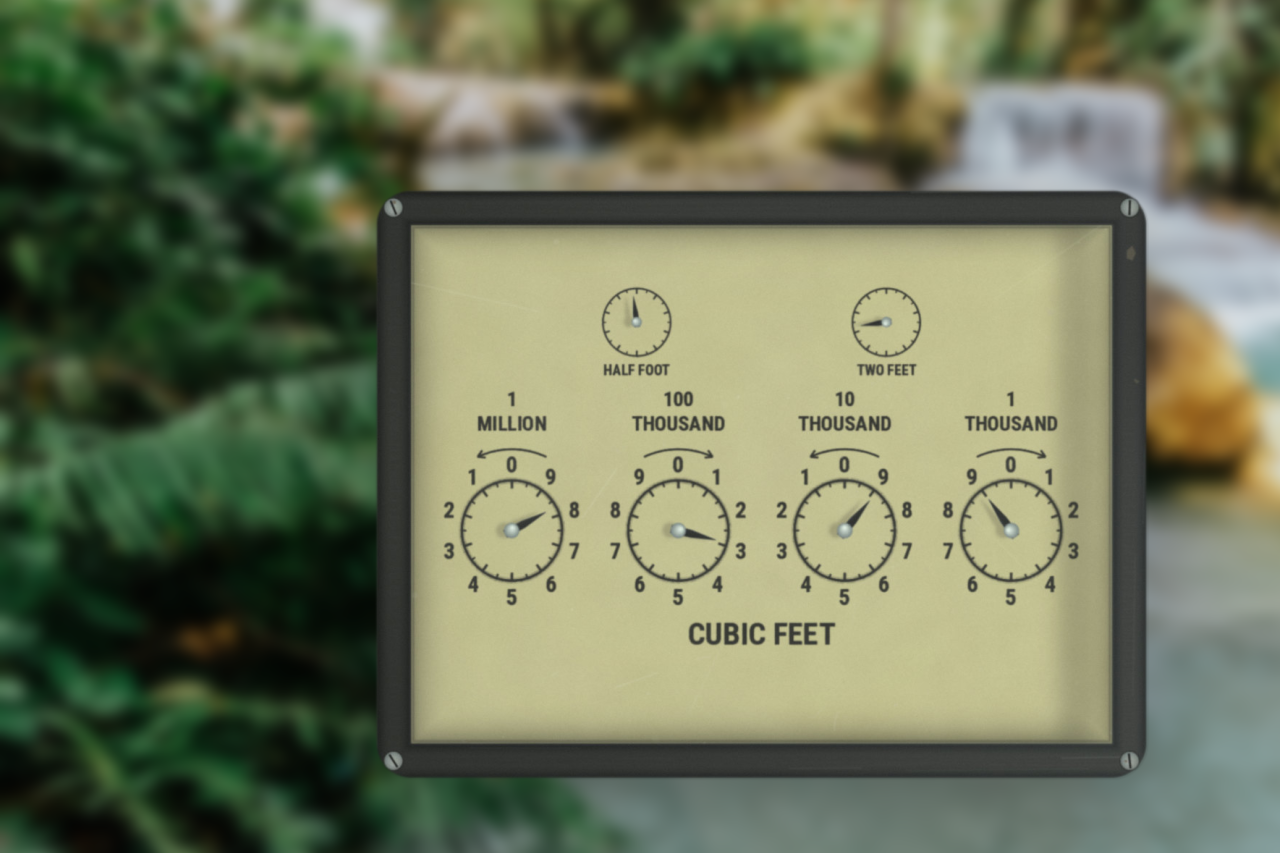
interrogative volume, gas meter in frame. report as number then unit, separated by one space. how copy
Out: 828900 ft³
